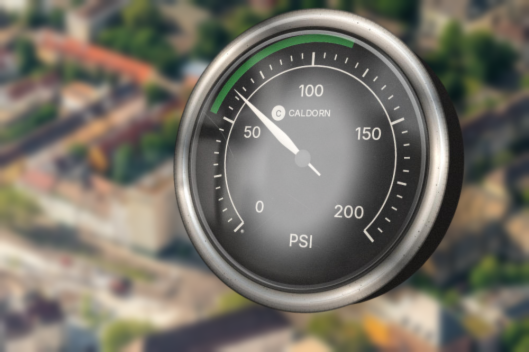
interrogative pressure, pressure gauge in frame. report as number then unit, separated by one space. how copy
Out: 62.5 psi
